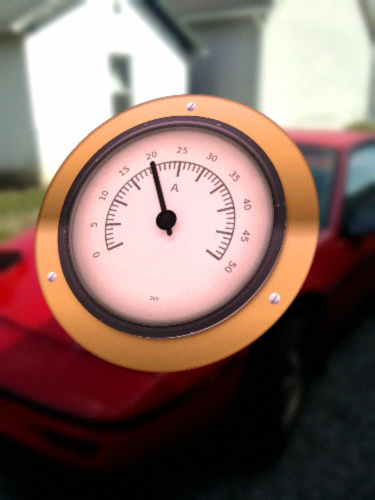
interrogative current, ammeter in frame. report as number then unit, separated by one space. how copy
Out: 20 A
